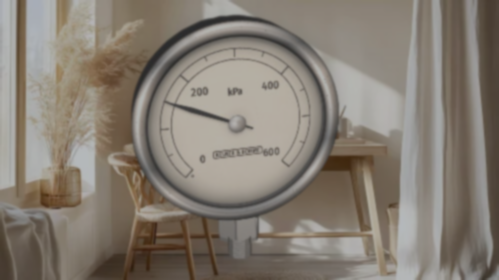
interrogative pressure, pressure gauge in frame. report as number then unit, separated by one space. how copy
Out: 150 kPa
